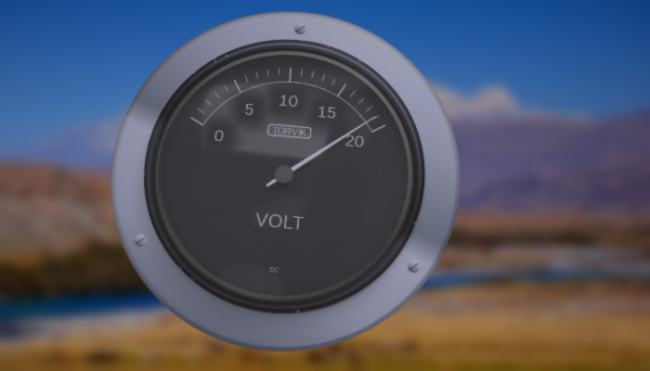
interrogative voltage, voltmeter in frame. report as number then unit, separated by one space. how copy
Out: 19 V
